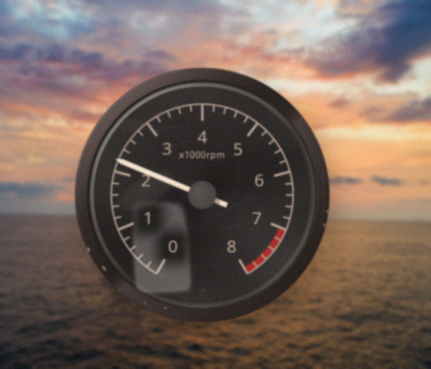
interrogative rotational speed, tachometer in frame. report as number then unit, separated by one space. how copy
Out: 2200 rpm
